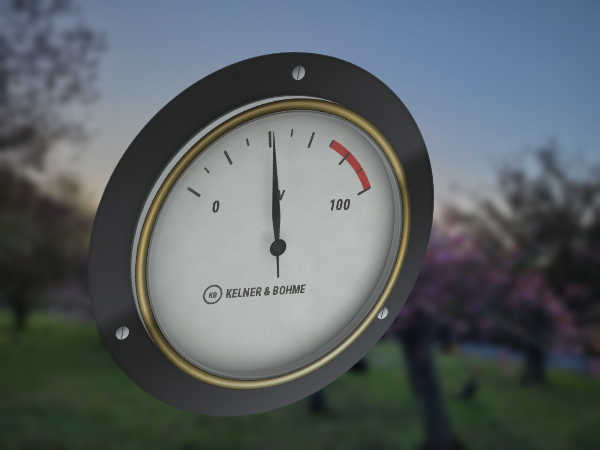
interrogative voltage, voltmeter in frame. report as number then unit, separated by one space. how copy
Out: 40 V
